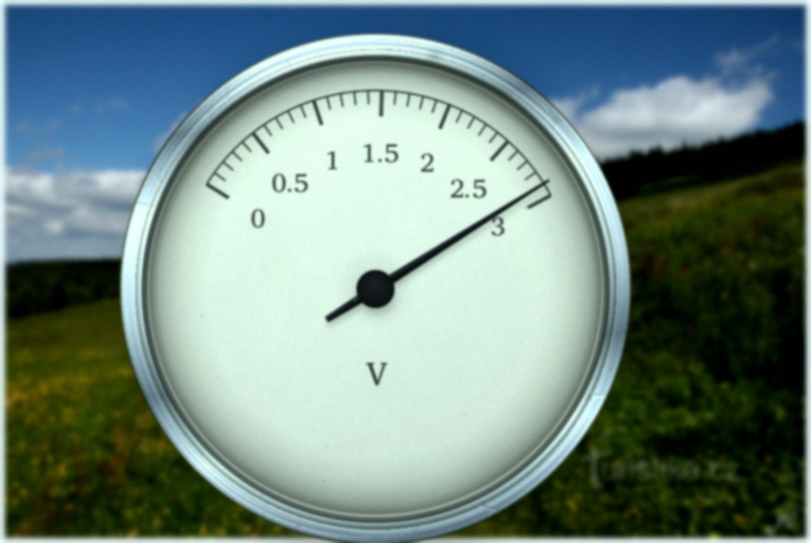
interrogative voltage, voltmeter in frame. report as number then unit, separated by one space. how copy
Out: 2.9 V
